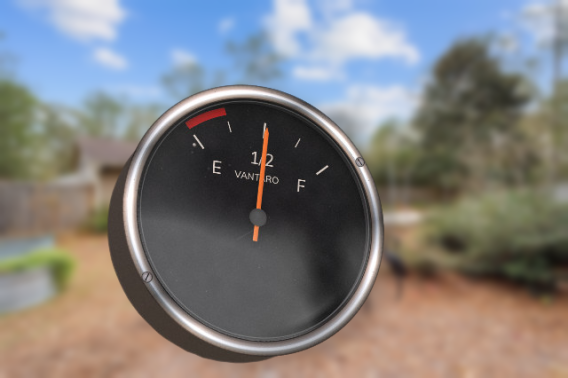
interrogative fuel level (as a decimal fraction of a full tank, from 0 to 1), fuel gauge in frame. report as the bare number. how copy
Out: 0.5
